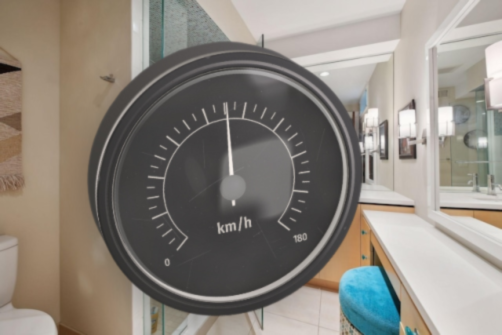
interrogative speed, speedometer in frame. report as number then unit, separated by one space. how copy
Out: 90 km/h
